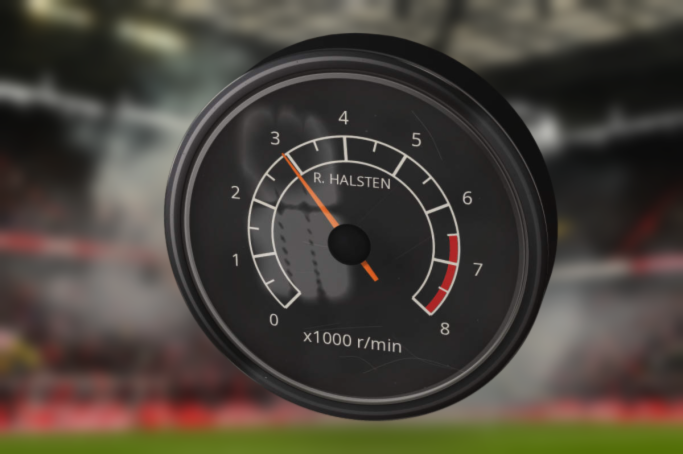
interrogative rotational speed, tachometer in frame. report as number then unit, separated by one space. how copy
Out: 3000 rpm
